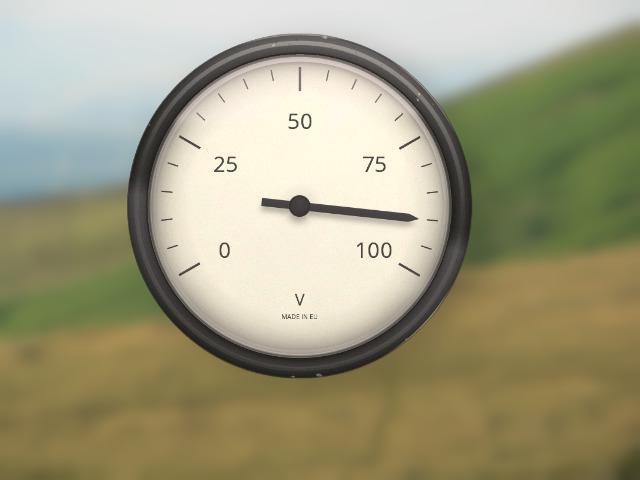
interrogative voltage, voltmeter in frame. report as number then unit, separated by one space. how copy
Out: 90 V
